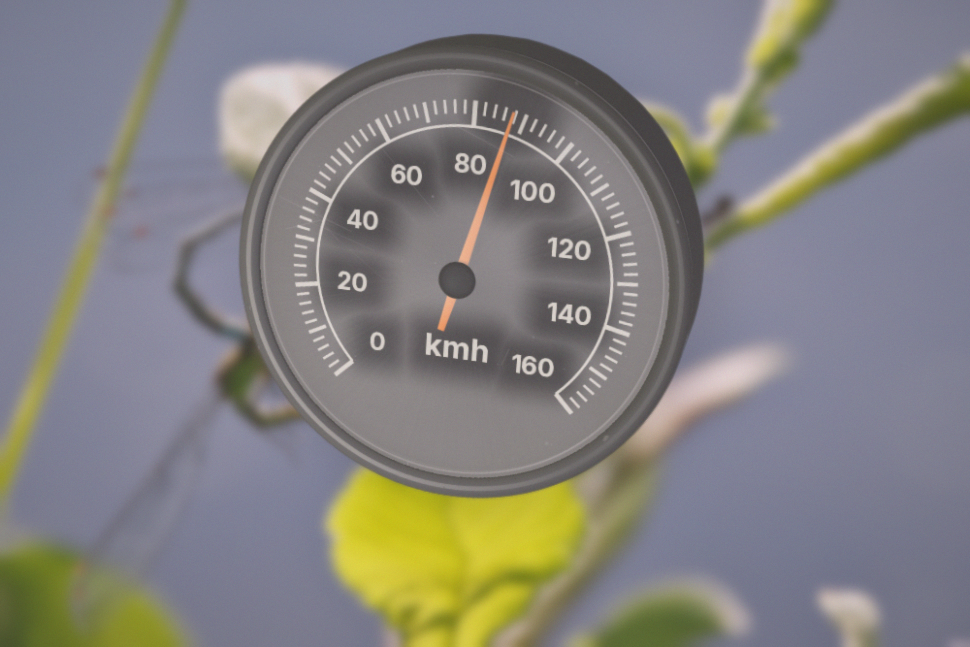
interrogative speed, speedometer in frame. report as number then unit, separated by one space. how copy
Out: 88 km/h
